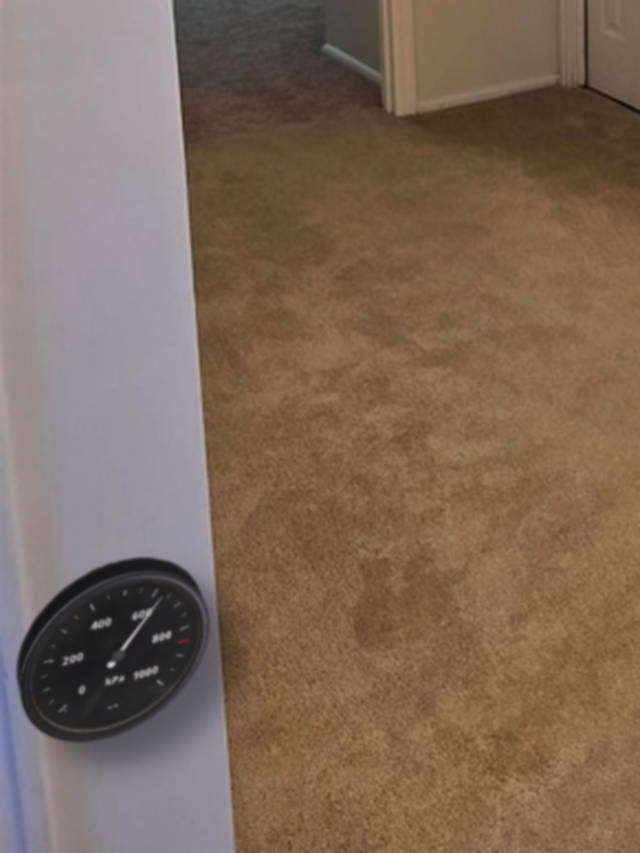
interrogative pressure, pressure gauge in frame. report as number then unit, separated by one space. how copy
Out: 625 kPa
